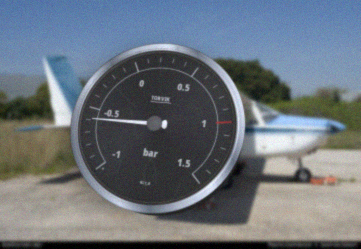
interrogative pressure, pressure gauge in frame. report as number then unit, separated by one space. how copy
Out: -0.6 bar
